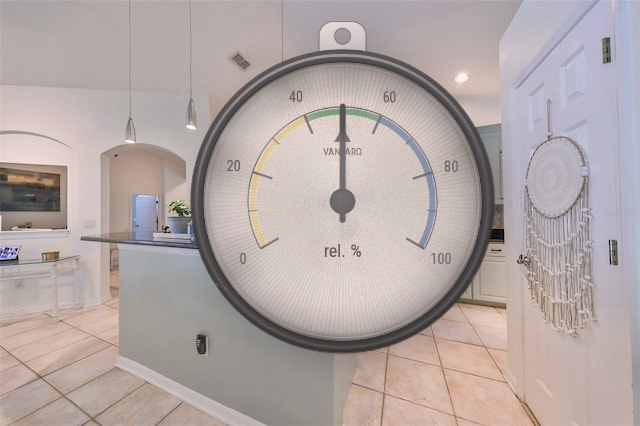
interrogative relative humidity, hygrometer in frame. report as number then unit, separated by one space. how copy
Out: 50 %
